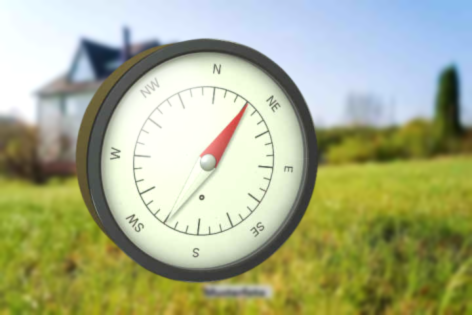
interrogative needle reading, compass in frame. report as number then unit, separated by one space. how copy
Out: 30 °
